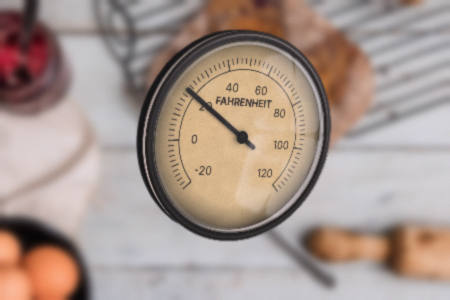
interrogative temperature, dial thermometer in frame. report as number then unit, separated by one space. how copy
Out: 20 °F
